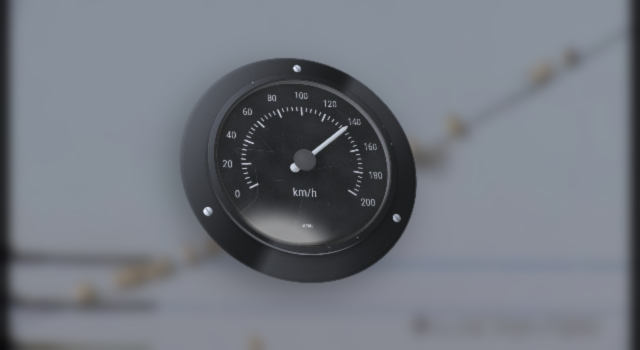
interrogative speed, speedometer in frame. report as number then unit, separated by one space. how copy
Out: 140 km/h
